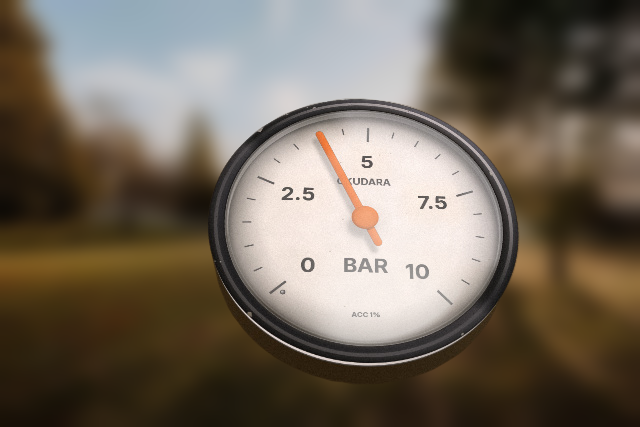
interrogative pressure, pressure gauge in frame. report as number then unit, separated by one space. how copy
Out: 4 bar
